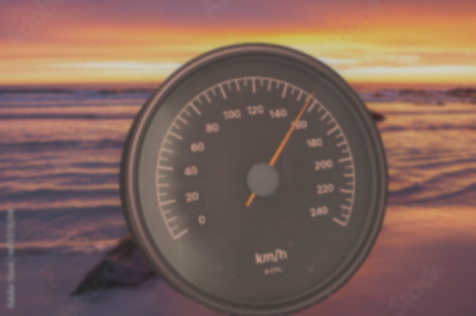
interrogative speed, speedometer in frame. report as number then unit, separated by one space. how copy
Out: 155 km/h
